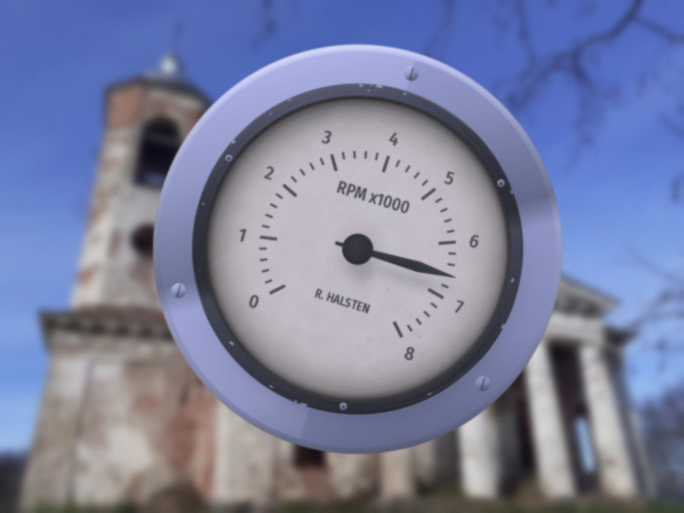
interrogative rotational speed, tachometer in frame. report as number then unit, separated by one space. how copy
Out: 6600 rpm
